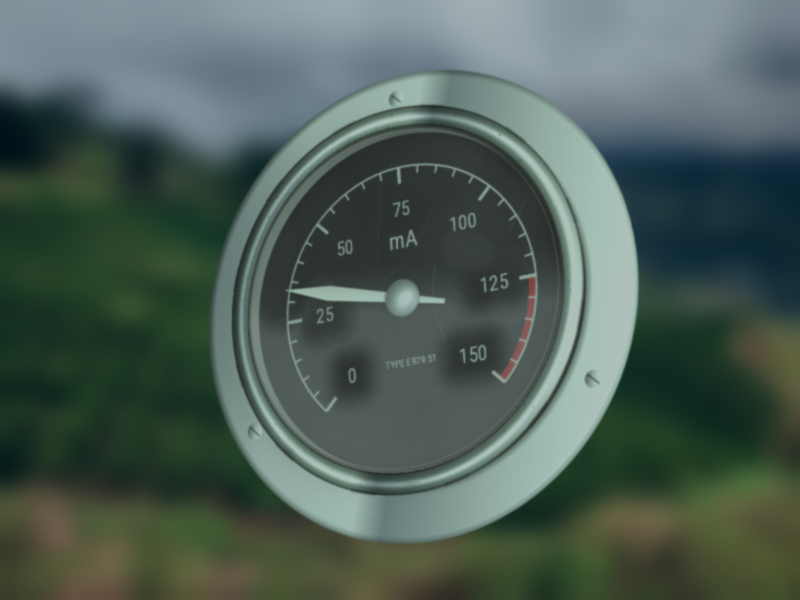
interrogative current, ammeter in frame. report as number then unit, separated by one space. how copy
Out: 32.5 mA
